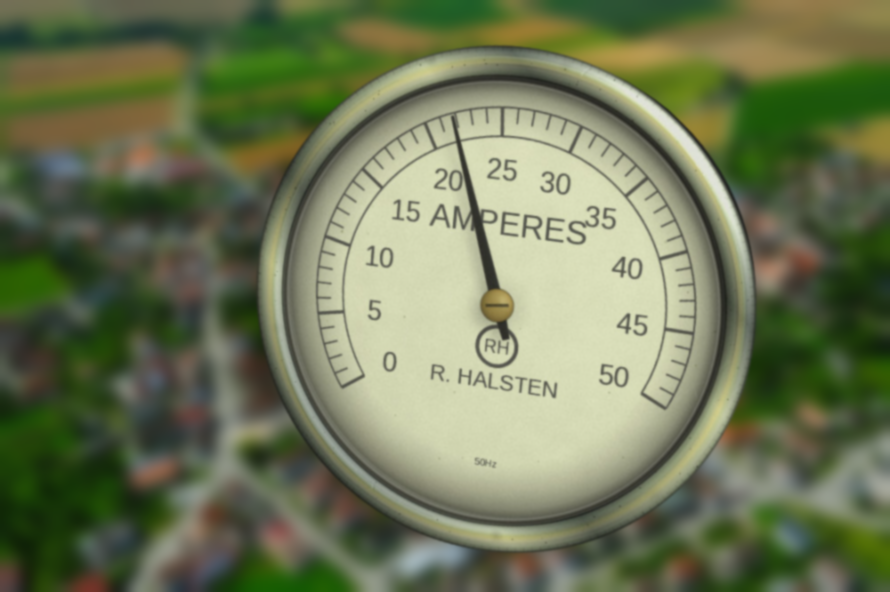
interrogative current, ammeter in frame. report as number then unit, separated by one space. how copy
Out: 22 A
